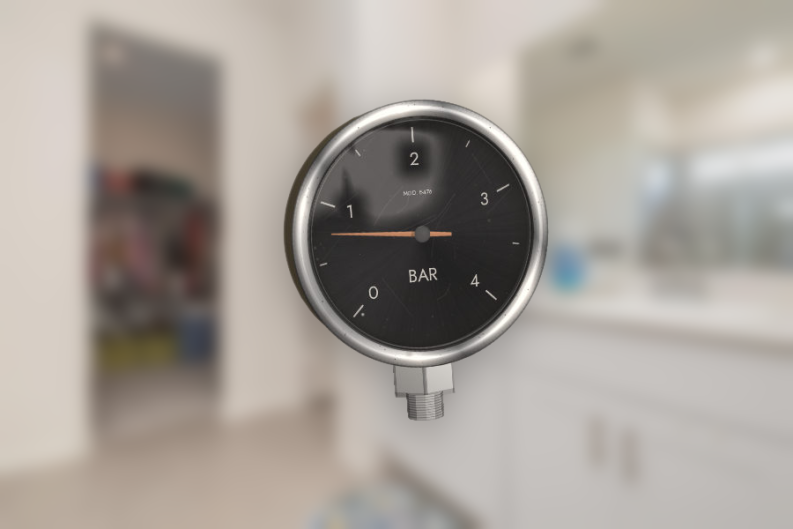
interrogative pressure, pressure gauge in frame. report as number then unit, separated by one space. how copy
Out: 0.75 bar
